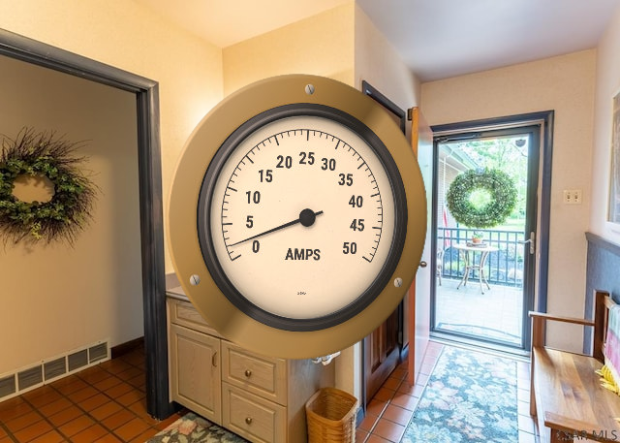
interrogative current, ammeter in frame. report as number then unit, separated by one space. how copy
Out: 2 A
